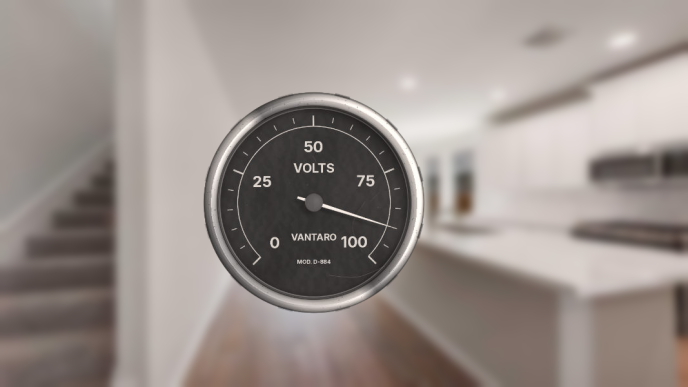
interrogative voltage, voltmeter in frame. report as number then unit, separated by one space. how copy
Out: 90 V
